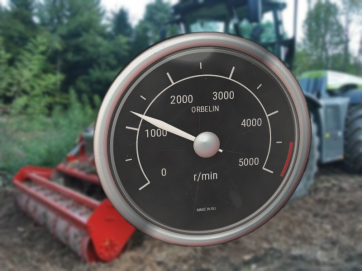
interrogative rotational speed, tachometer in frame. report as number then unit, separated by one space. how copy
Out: 1250 rpm
